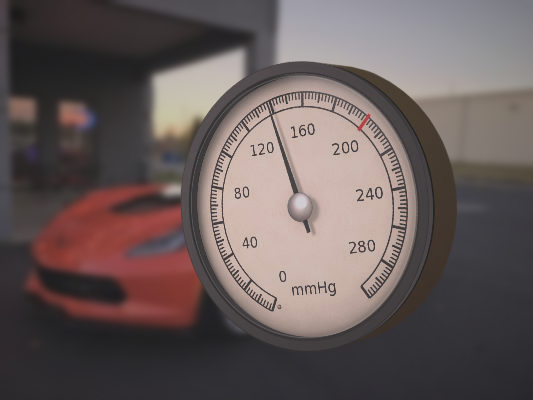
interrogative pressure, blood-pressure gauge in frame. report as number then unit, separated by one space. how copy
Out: 140 mmHg
